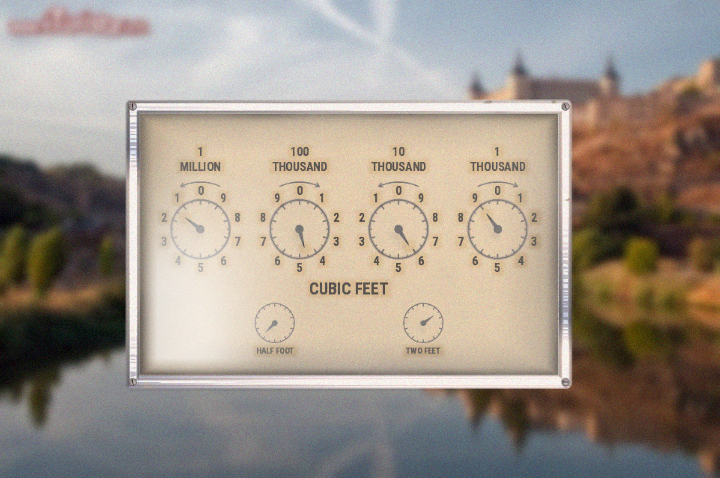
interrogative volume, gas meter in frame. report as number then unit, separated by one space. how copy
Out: 145900 ft³
